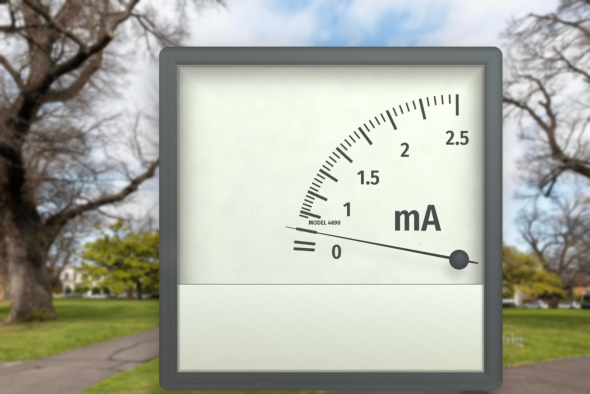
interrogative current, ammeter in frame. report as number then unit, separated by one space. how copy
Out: 0.5 mA
